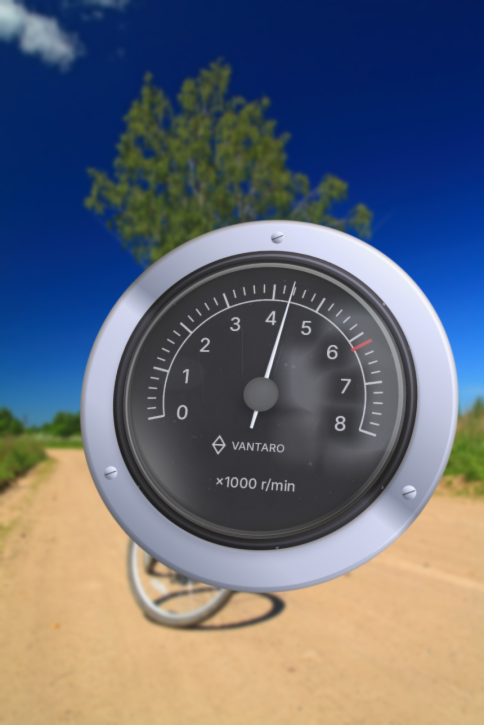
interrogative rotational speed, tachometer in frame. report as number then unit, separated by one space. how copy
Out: 4400 rpm
